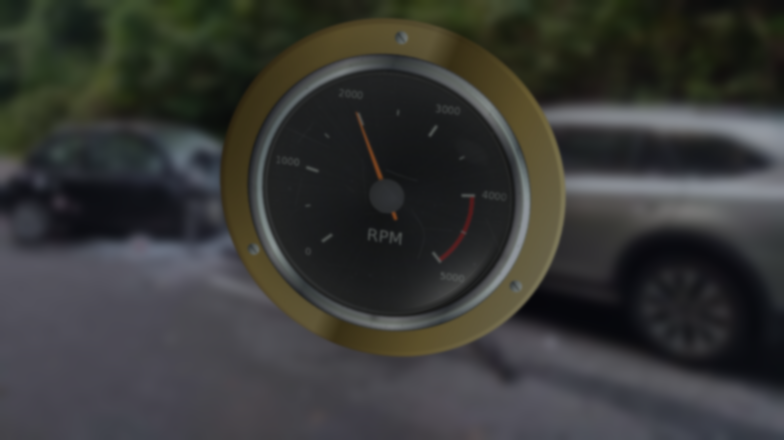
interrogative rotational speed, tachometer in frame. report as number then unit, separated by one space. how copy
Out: 2000 rpm
